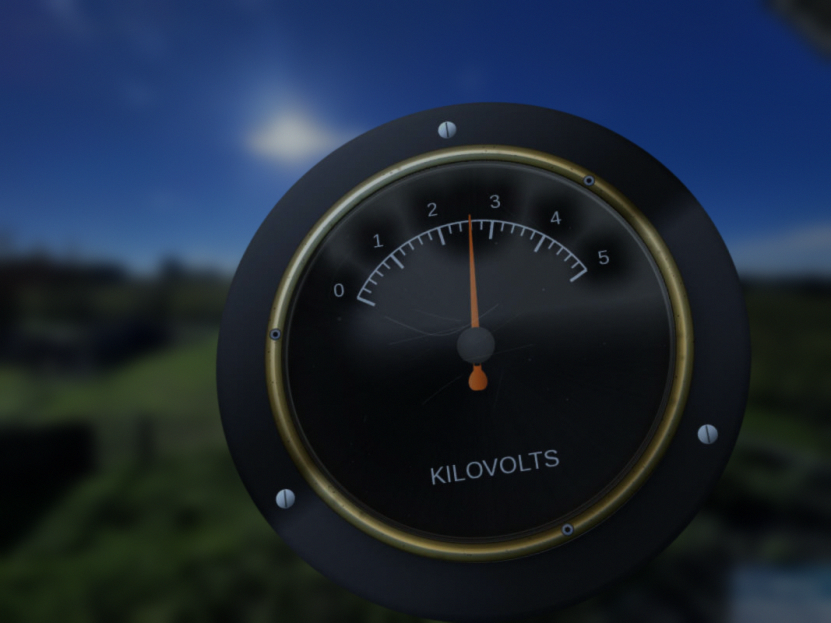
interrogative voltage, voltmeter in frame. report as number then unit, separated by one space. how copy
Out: 2.6 kV
